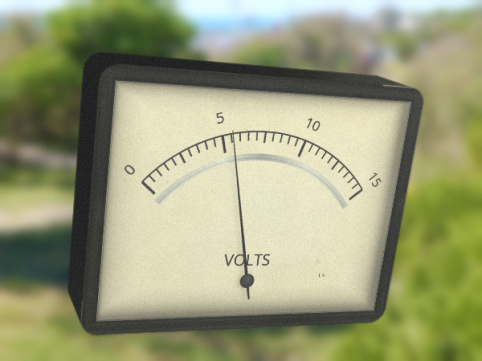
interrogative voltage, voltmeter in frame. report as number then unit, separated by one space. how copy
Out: 5.5 V
